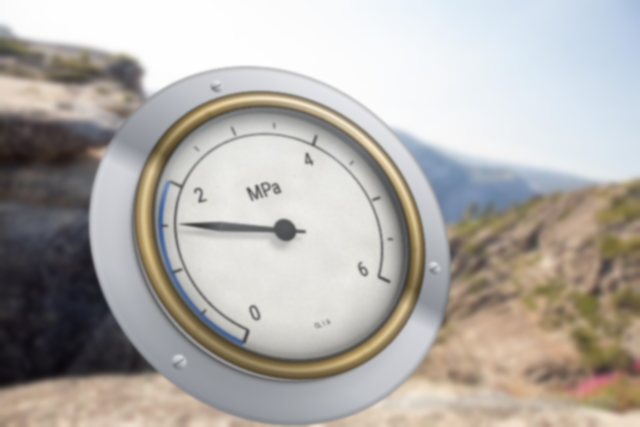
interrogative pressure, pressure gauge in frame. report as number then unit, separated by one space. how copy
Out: 1.5 MPa
